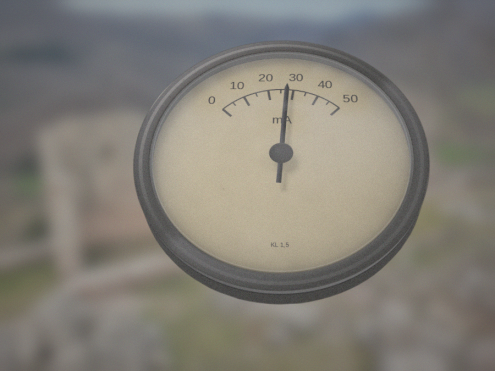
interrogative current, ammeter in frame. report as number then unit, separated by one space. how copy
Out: 27.5 mA
